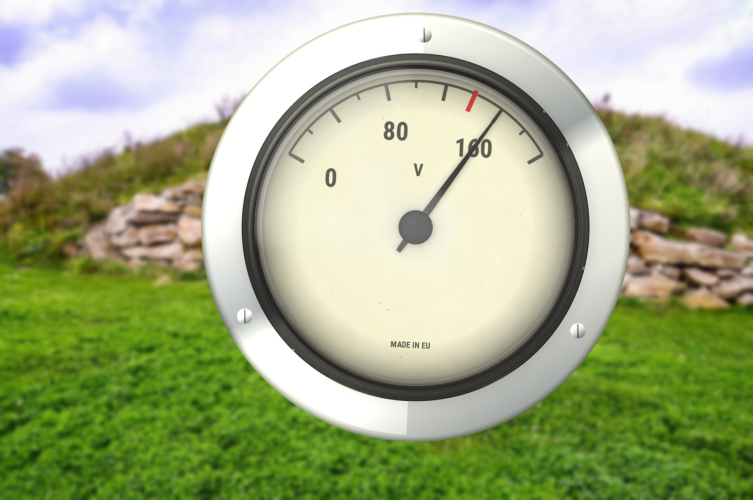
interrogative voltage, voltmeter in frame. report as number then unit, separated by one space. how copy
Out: 160 V
